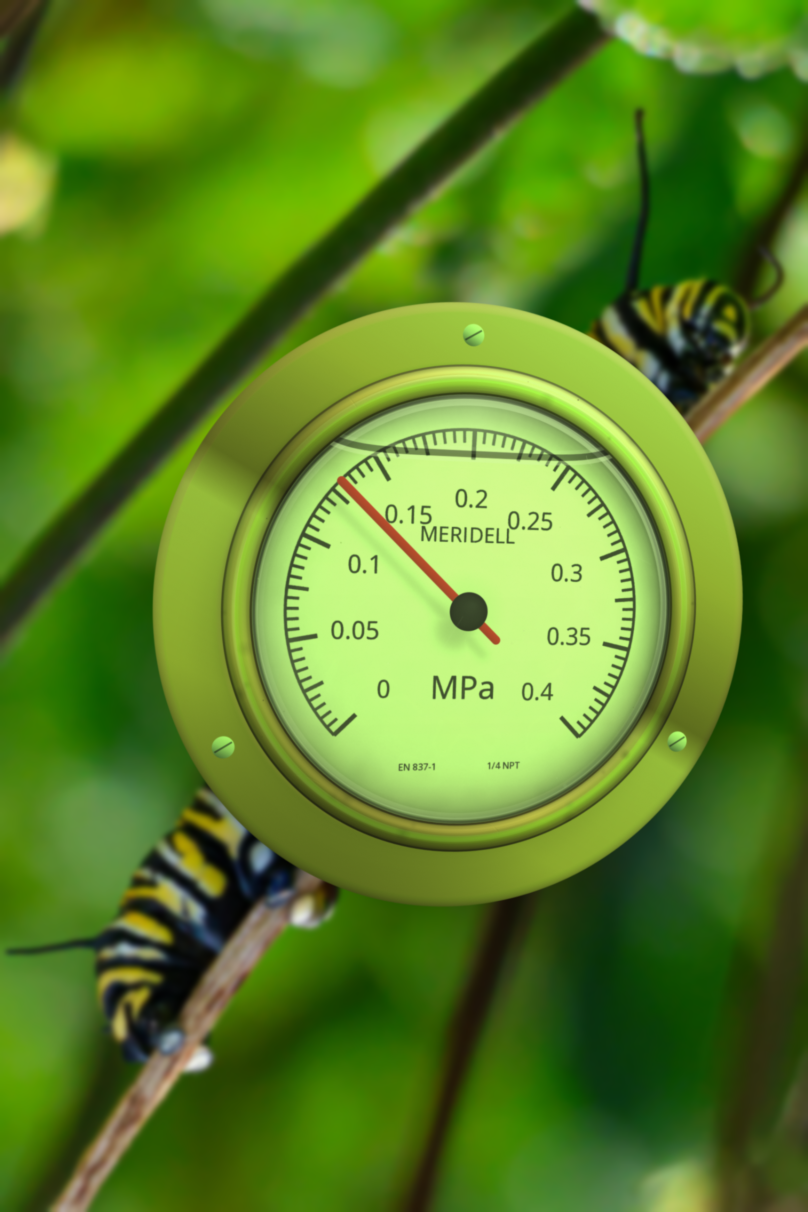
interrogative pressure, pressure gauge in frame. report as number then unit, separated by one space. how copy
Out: 0.13 MPa
